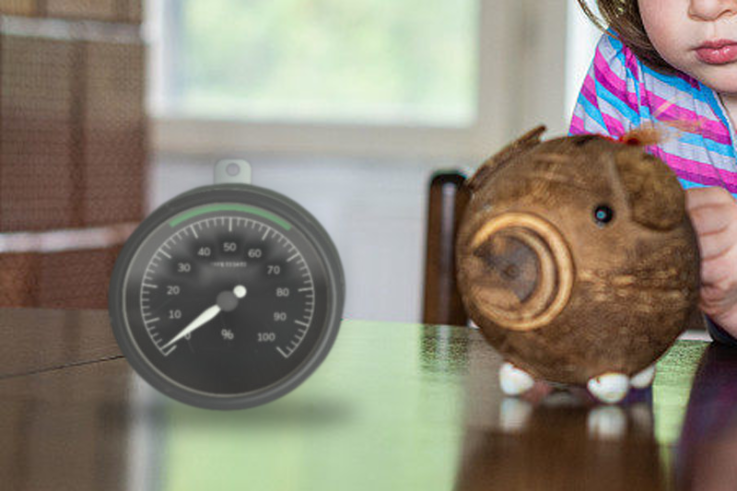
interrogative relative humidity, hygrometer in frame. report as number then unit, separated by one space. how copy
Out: 2 %
